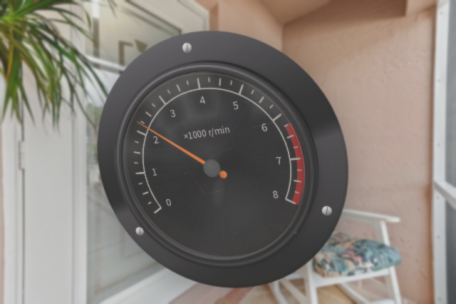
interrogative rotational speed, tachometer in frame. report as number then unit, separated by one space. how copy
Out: 2250 rpm
